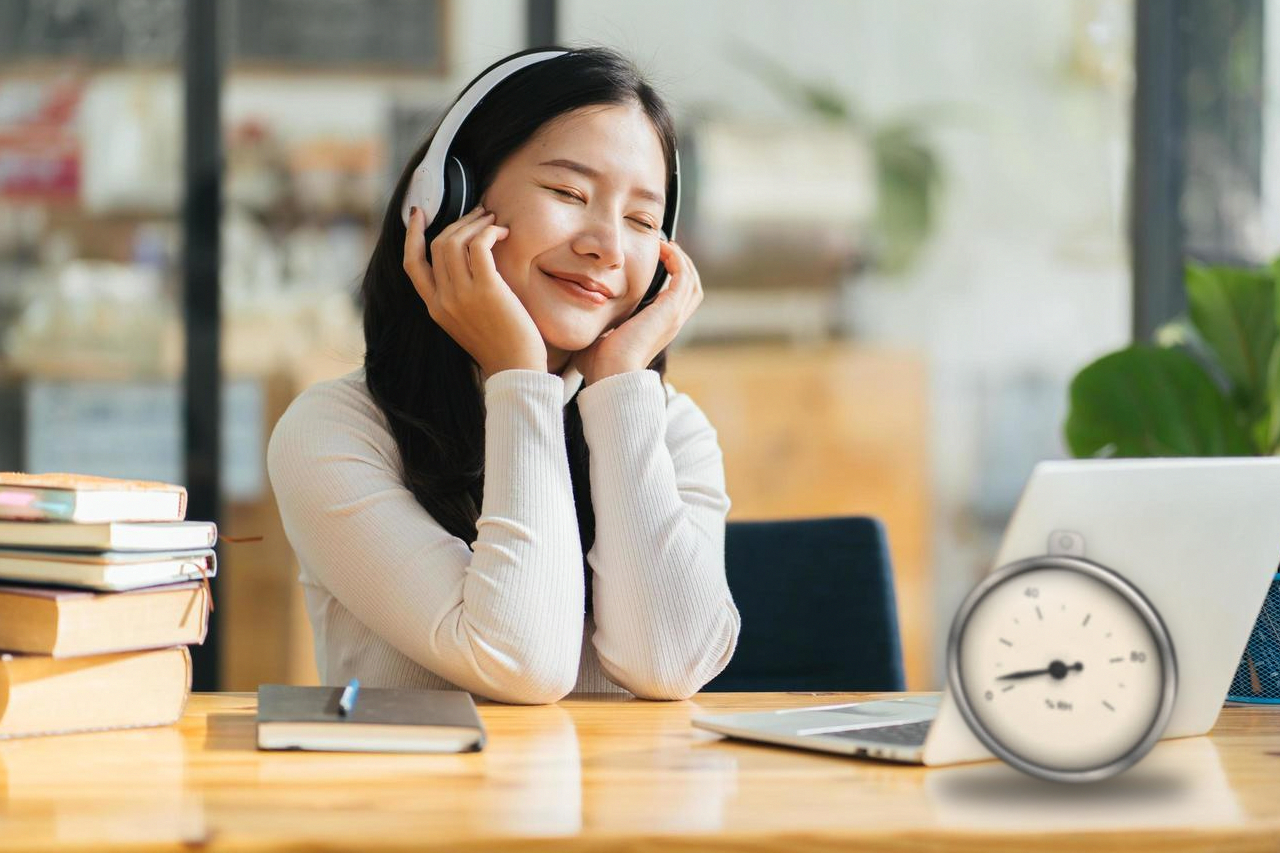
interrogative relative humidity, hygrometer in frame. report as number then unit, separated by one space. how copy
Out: 5 %
